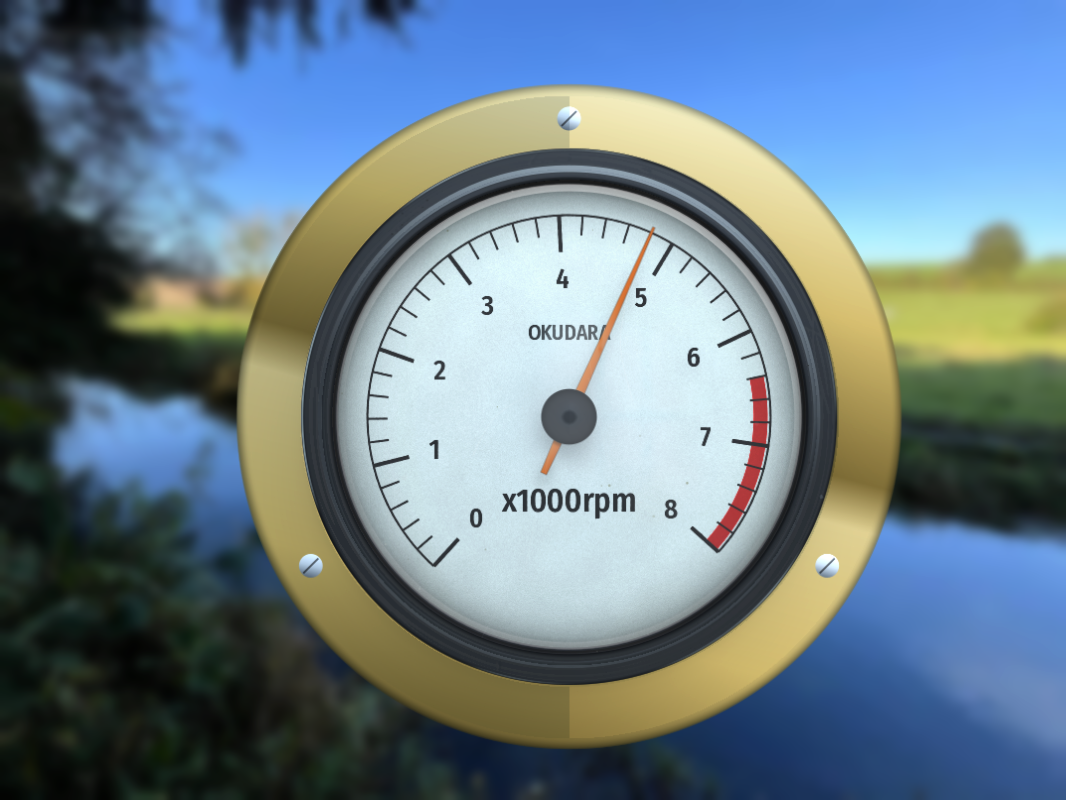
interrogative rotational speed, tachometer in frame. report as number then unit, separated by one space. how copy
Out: 4800 rpm
